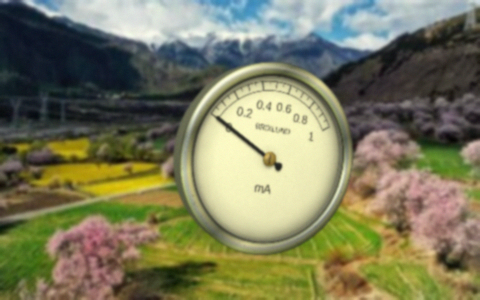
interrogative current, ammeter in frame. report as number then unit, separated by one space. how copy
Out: 0 mA
